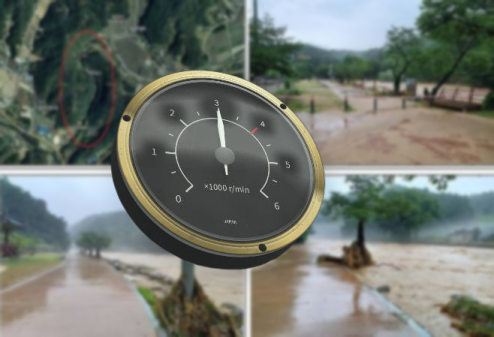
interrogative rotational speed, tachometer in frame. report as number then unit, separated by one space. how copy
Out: 3000 rpm
